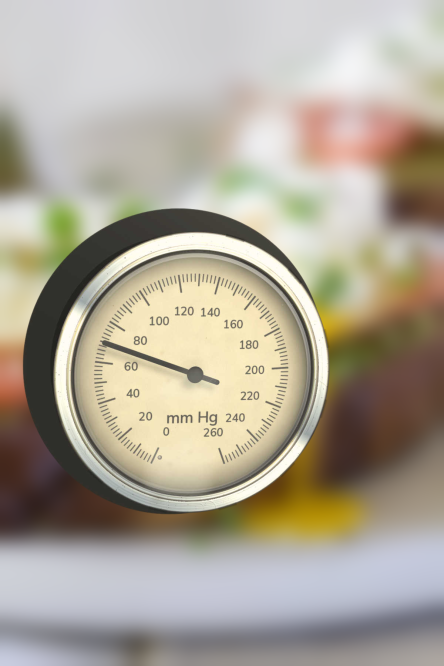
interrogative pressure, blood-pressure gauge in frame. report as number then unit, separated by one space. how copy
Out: 70 mmHg
